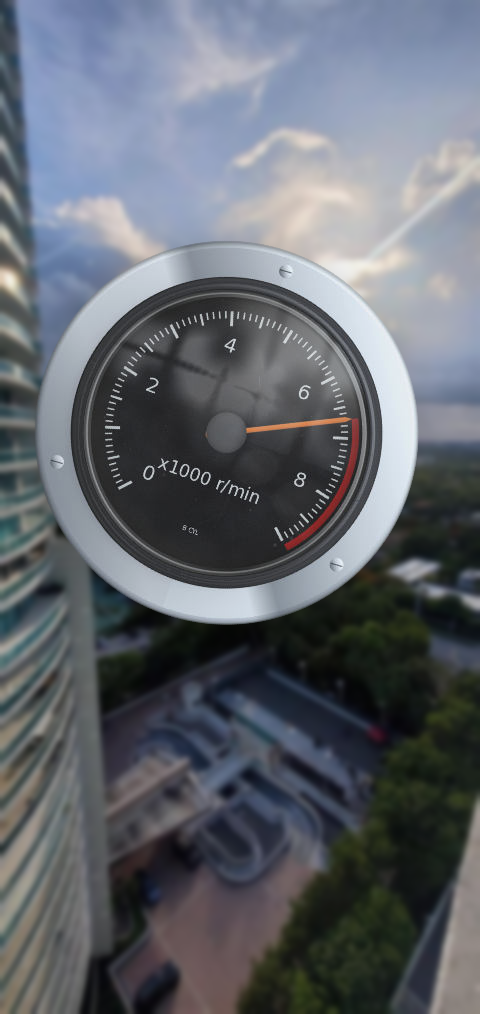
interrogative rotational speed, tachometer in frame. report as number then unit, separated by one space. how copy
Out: 6700 rpm
